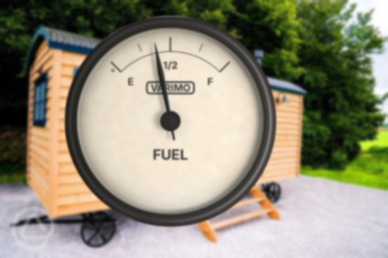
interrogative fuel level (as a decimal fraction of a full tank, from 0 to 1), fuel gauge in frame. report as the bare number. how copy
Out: 0.375
